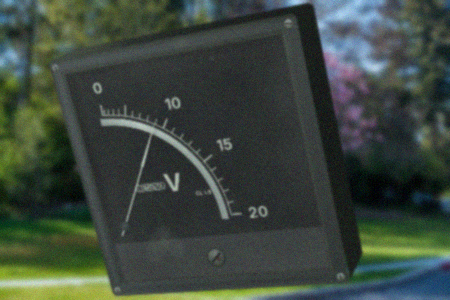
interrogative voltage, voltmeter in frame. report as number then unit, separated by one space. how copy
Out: 9 V
